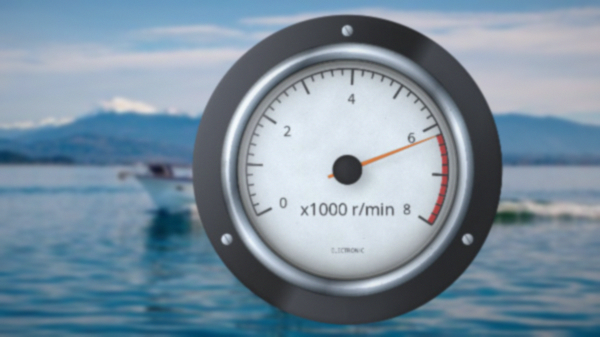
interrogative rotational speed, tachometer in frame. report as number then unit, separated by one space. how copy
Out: 6200 rpm
